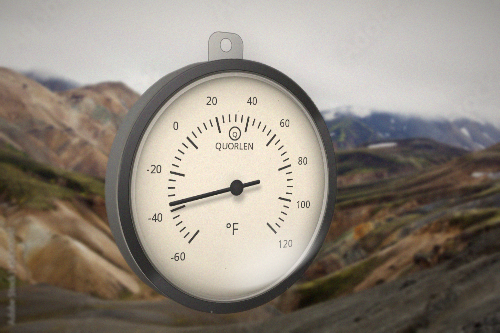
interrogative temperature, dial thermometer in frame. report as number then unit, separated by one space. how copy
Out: -36 °F
